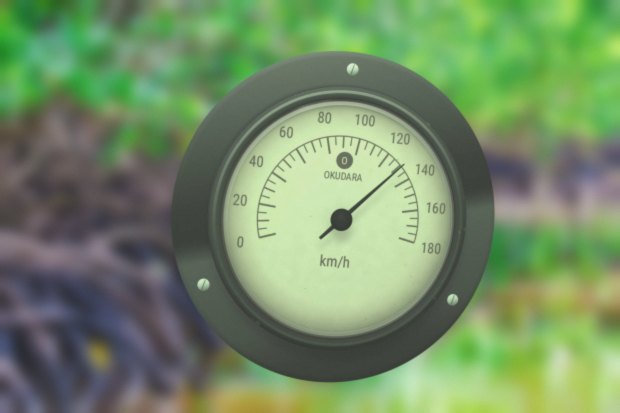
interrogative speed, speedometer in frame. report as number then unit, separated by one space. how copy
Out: 130 km/h
